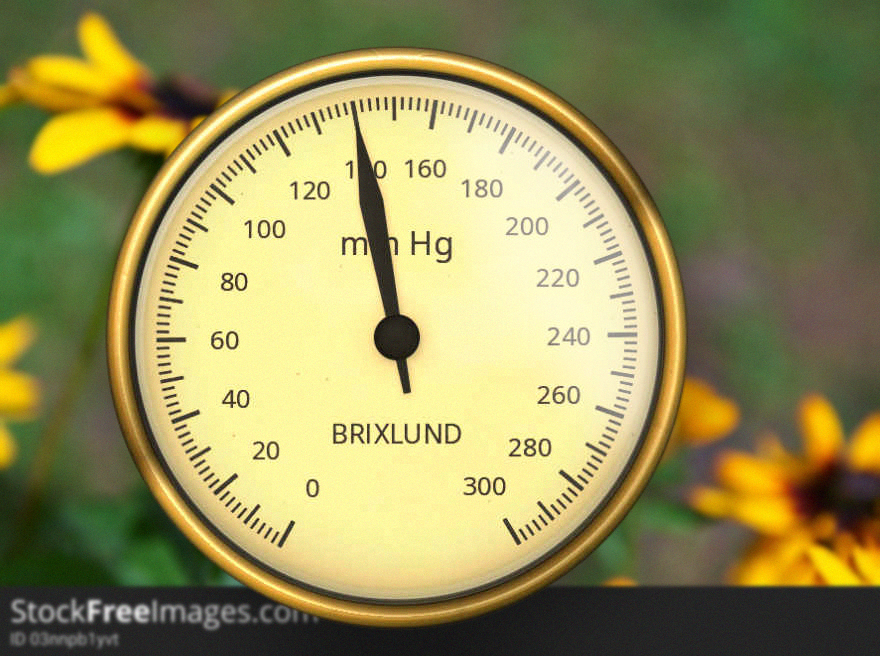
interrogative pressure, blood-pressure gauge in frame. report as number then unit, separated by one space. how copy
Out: 140 mmHg
